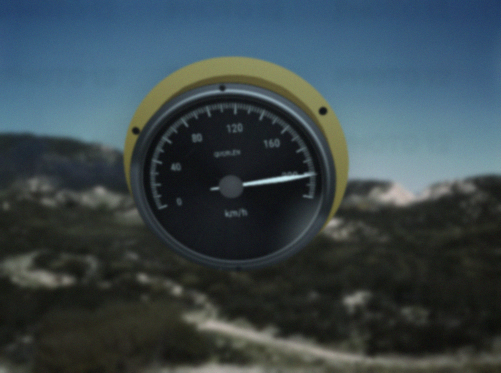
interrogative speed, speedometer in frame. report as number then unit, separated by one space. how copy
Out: 200 km/h
